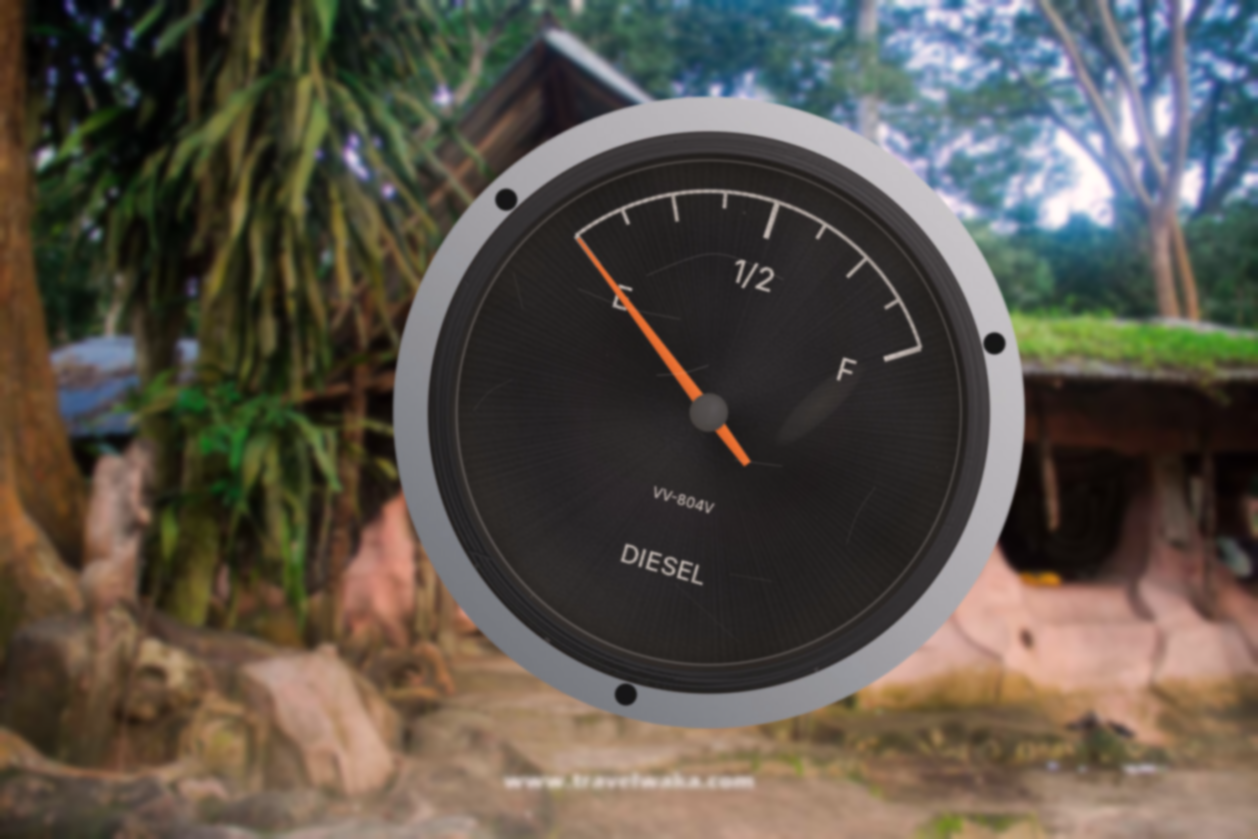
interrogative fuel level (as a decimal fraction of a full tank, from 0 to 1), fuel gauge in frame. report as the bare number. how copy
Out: 0
